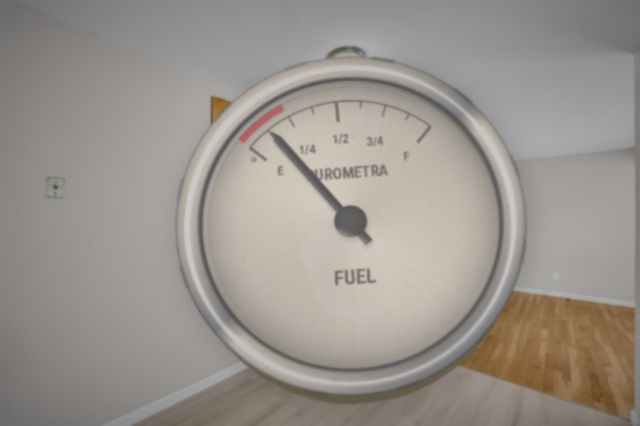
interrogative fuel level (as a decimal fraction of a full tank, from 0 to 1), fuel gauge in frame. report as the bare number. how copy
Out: 0.125
